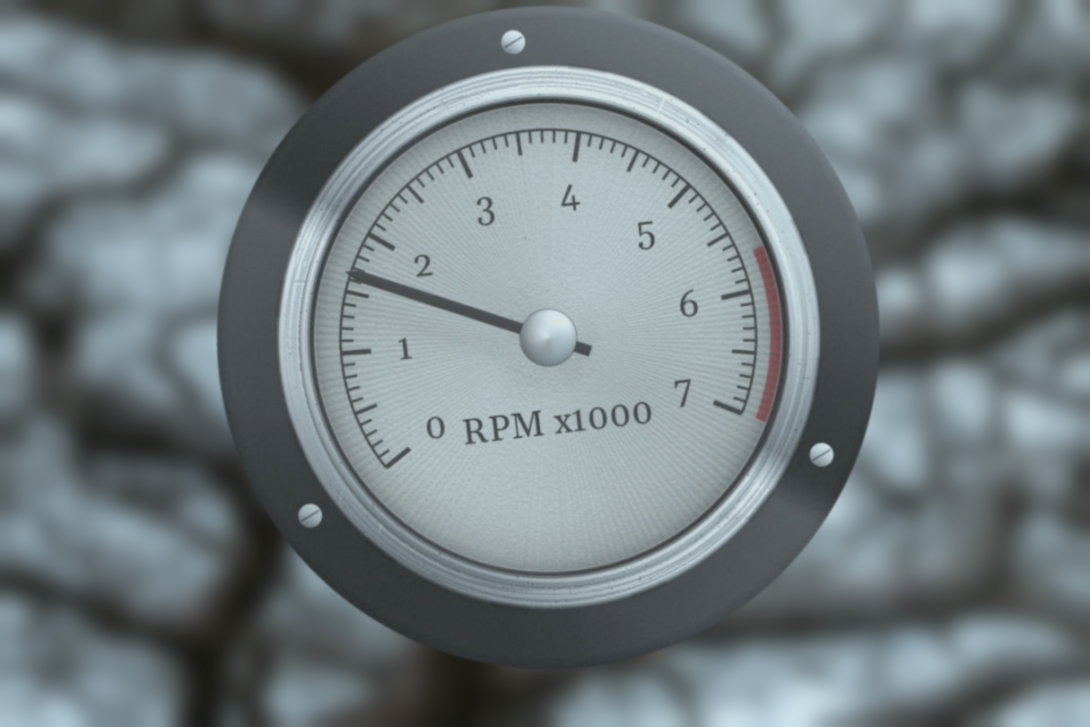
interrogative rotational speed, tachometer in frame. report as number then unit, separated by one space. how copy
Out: 1650 rpm
